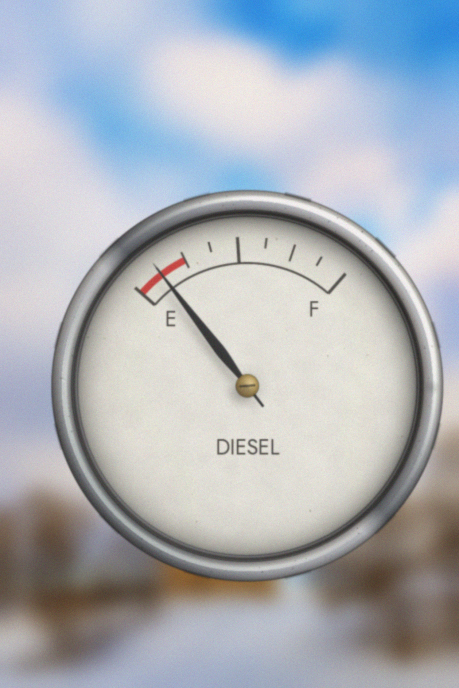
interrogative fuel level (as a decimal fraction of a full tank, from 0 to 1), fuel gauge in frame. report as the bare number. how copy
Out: 0.125
